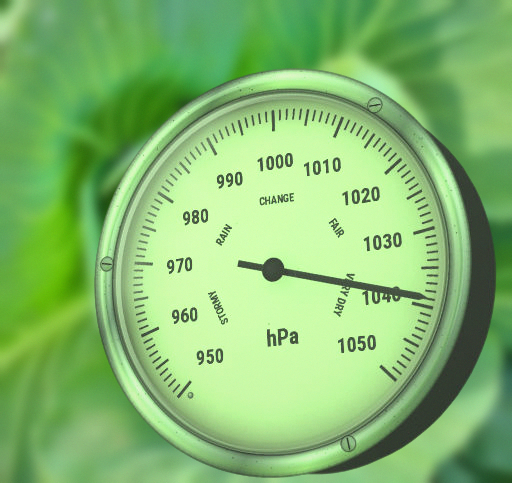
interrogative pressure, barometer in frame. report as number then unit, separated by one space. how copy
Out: 1039 hPa
